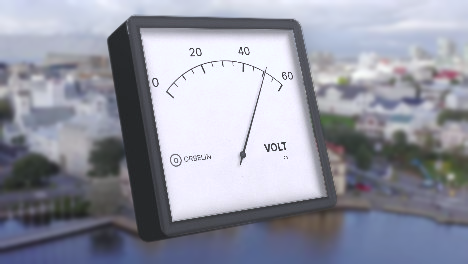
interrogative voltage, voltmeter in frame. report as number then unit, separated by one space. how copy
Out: 50 V
